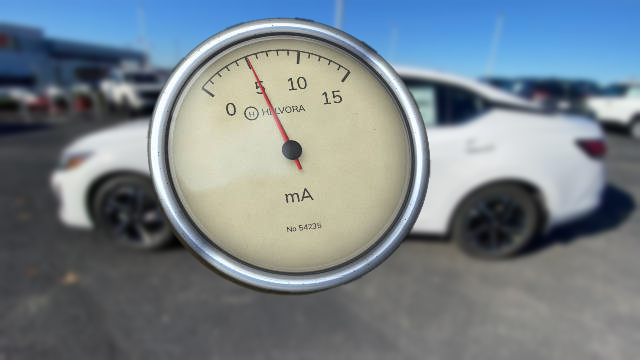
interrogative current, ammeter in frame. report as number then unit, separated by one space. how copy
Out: 5 mA
